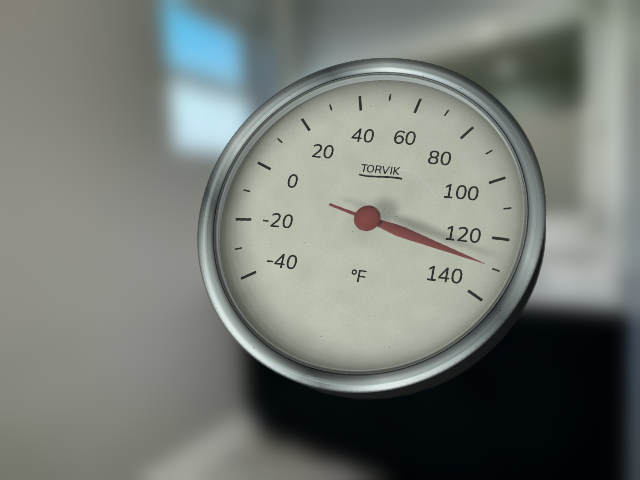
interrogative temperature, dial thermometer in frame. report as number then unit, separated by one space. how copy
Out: 130 °F
